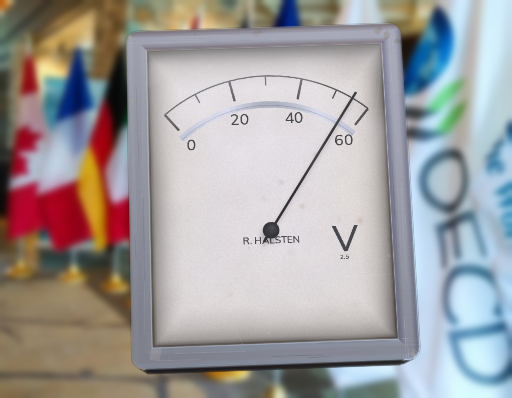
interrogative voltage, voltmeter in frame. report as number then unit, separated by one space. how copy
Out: 55 V
